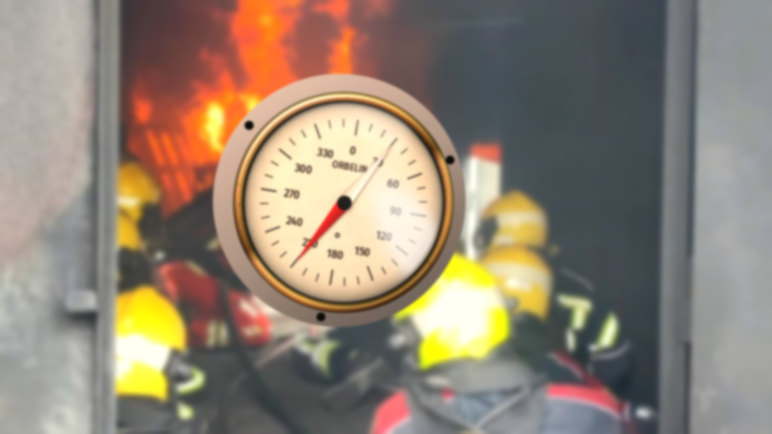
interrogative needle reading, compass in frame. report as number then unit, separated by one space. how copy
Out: 210 °
